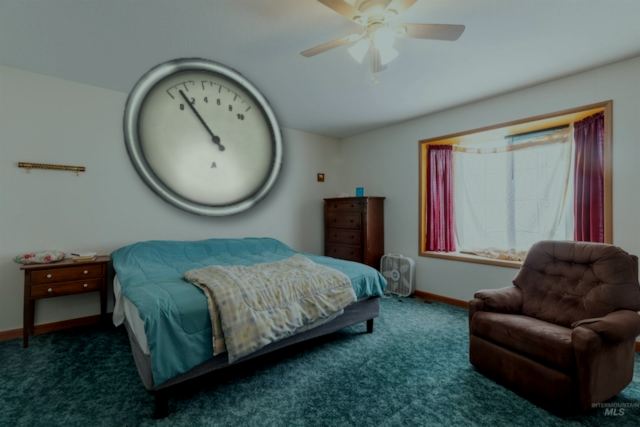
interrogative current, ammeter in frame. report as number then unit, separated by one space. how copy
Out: 1 A
